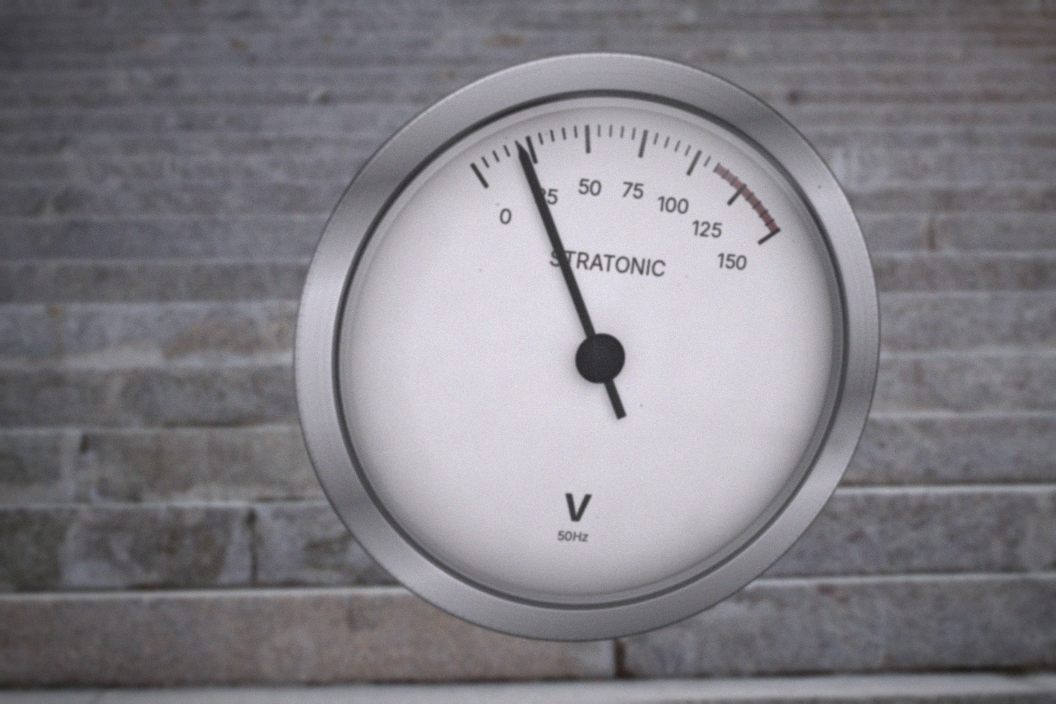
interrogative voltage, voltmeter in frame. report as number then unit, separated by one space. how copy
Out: 20 V
